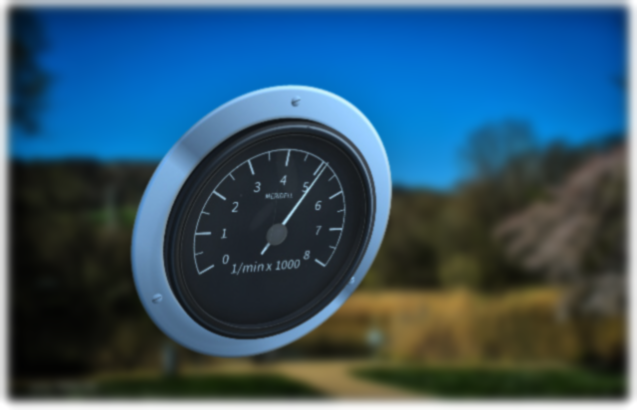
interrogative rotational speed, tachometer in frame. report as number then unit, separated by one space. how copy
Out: 5000 rpm
